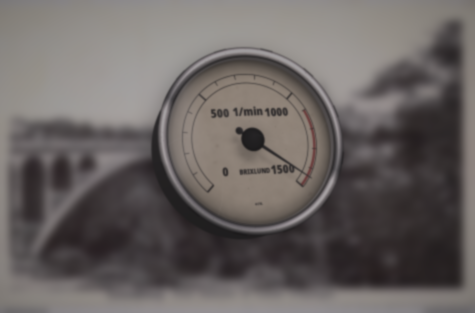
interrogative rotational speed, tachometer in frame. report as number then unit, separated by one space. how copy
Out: 1450 rpm
